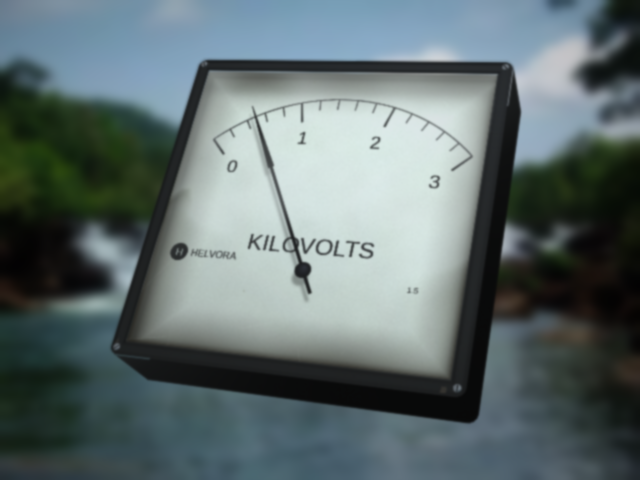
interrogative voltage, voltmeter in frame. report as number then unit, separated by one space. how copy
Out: 0.5 kV
